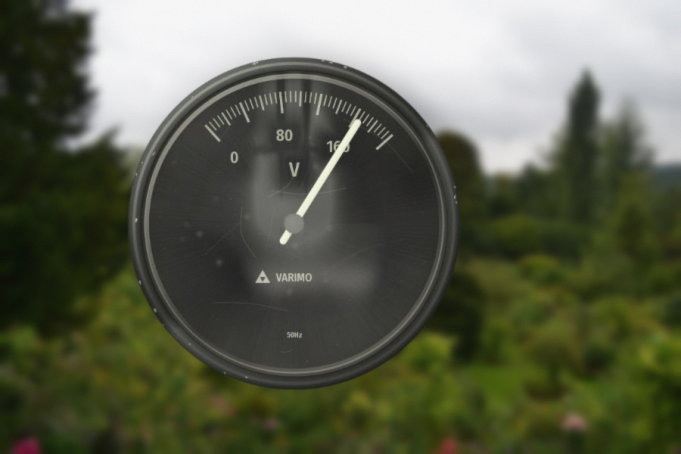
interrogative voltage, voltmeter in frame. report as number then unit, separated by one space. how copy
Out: 165 V
